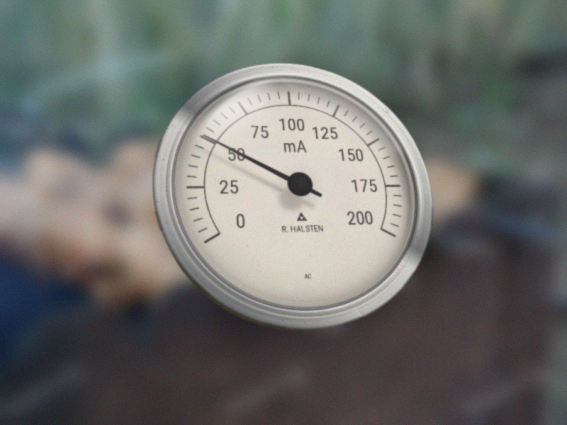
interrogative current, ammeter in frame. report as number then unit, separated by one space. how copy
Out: 50 mA
